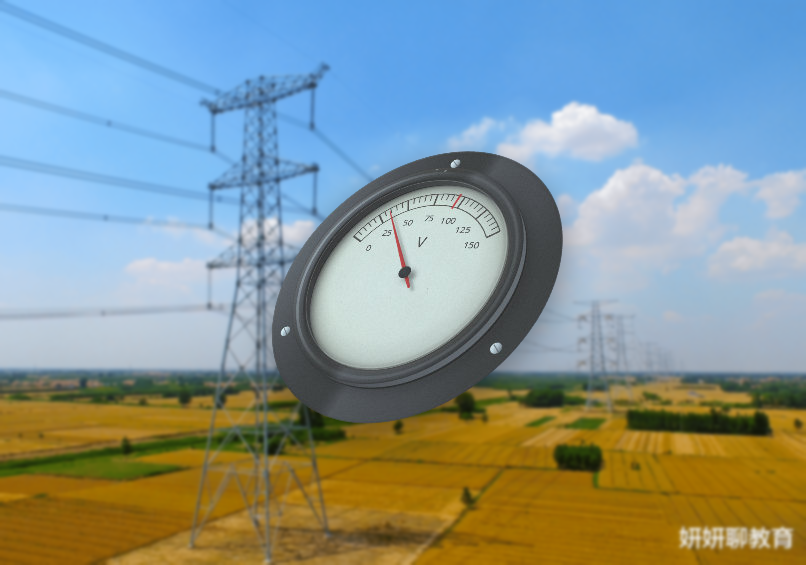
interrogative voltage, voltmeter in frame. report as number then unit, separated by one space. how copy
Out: 35 V
